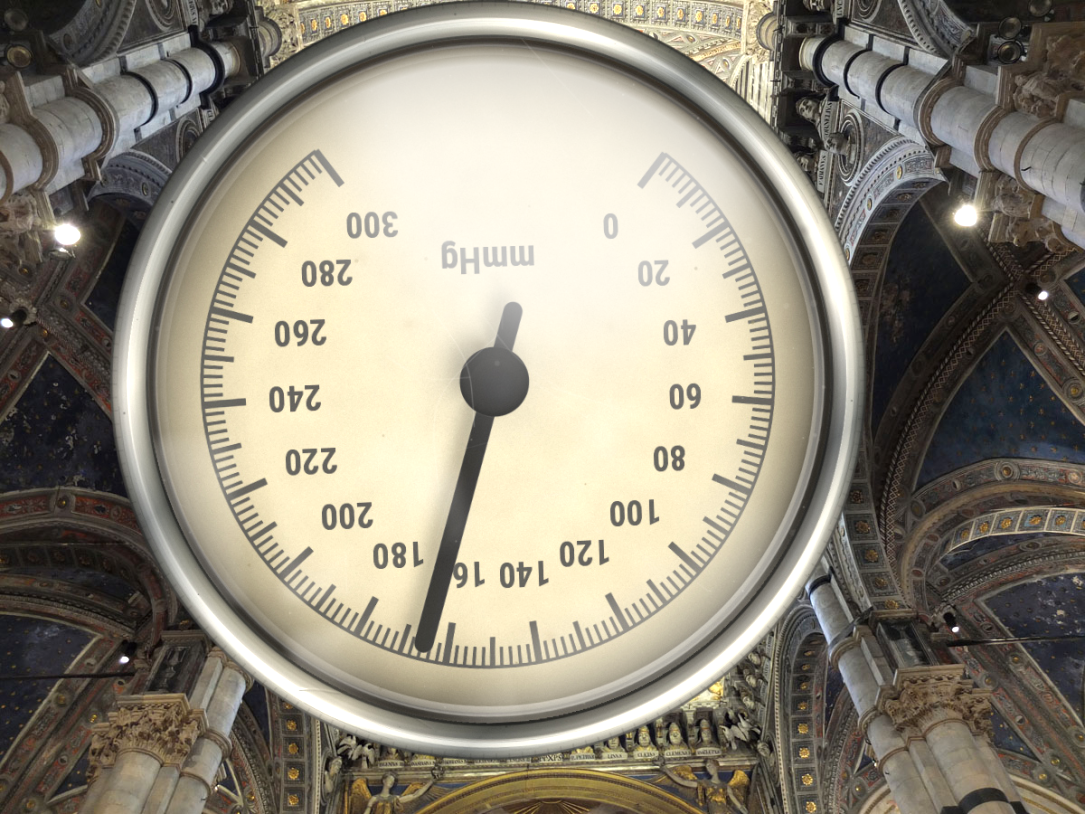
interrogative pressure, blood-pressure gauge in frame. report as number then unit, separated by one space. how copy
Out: 166 mmHg
